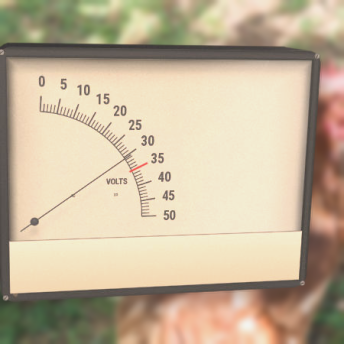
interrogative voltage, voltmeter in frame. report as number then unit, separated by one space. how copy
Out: 30 V
